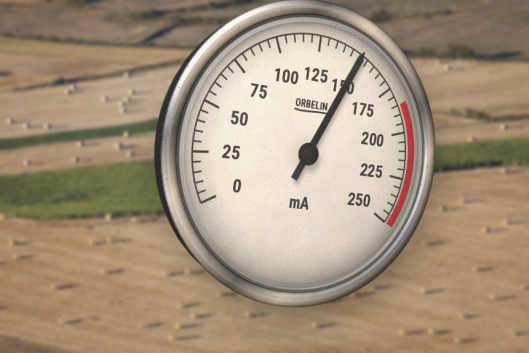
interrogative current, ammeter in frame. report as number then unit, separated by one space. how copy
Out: 150 mA
